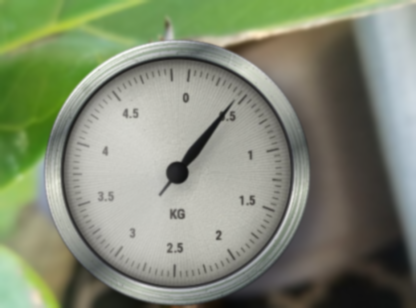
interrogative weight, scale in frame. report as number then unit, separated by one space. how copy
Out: 0.45 kg
